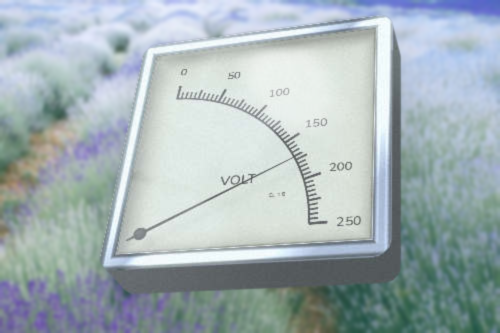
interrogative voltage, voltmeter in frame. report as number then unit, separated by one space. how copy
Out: 175 V
